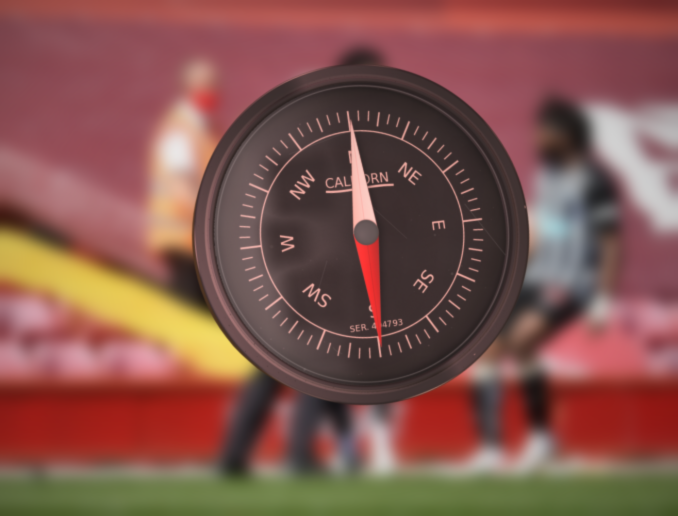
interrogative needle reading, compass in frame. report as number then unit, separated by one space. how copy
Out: 180 °
